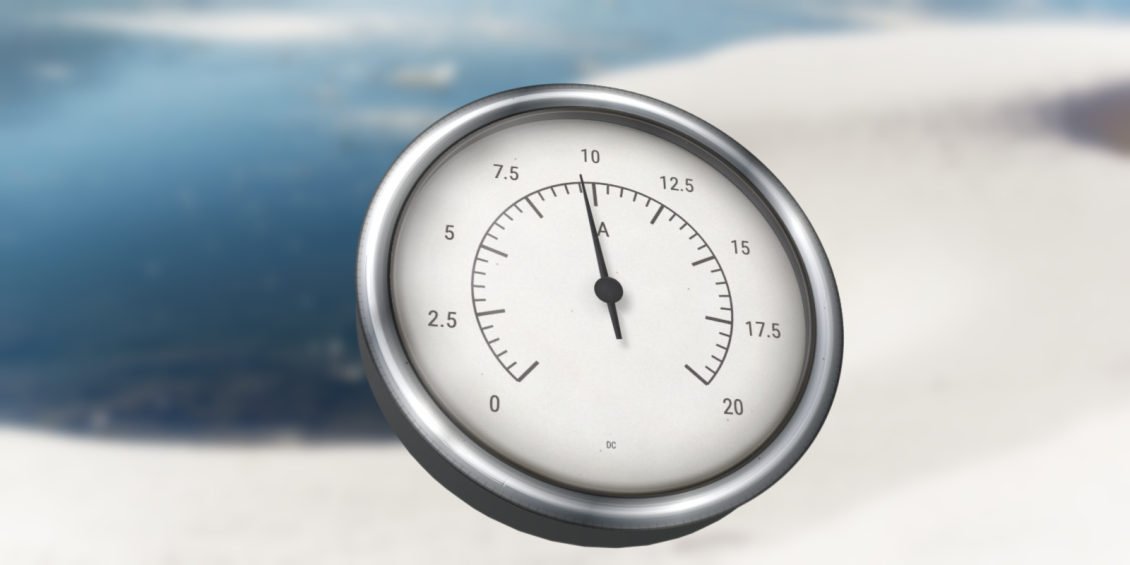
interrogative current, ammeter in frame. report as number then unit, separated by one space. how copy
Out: 9.5 A
